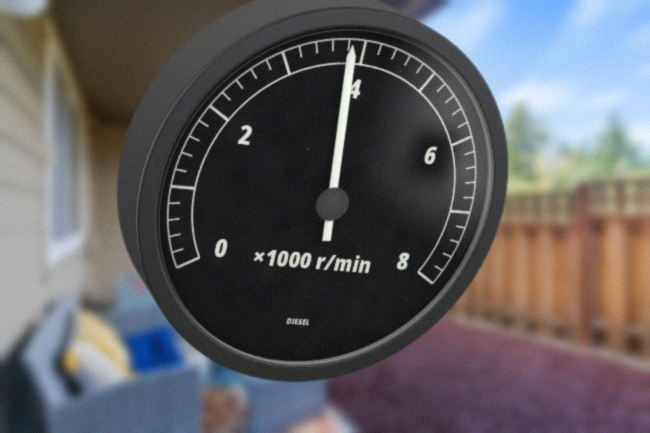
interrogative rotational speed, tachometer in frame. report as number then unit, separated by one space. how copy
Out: 3800 rpm
